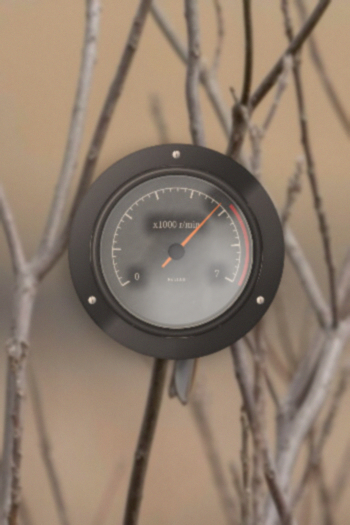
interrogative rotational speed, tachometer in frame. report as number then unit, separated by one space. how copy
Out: 4800 rpm
